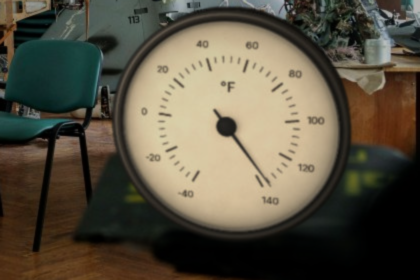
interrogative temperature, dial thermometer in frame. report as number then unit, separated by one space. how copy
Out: 136 °F
